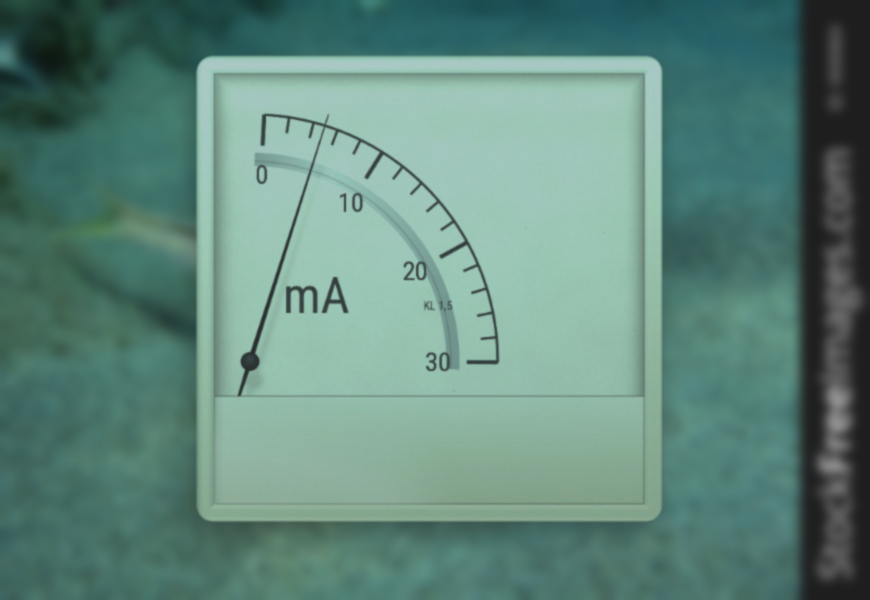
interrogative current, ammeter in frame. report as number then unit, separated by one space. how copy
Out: 5 mA
